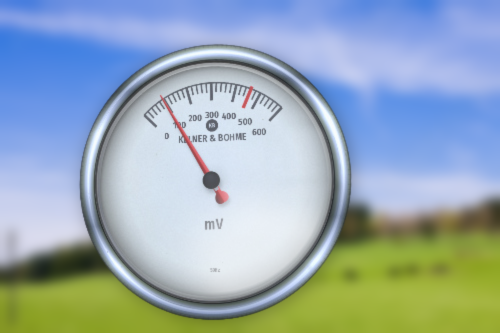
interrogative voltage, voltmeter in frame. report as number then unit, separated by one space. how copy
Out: 100 mV
